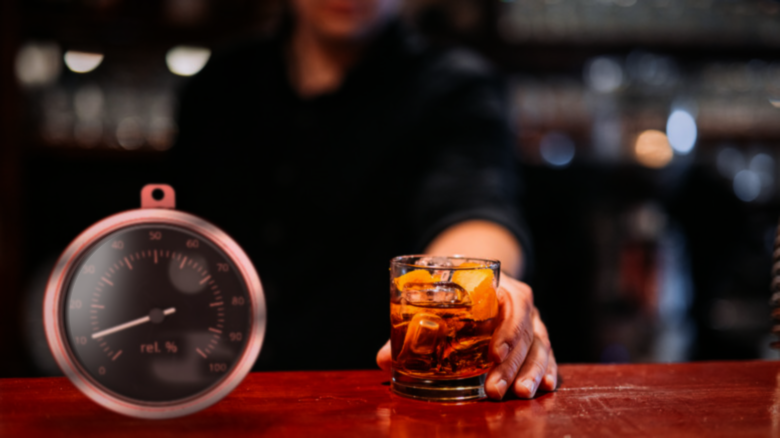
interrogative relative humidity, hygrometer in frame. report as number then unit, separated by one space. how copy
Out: 10 %
